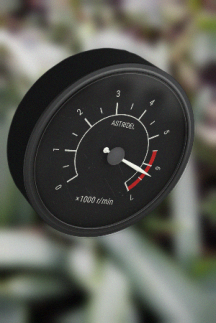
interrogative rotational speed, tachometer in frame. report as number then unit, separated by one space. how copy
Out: 6250 rpm
